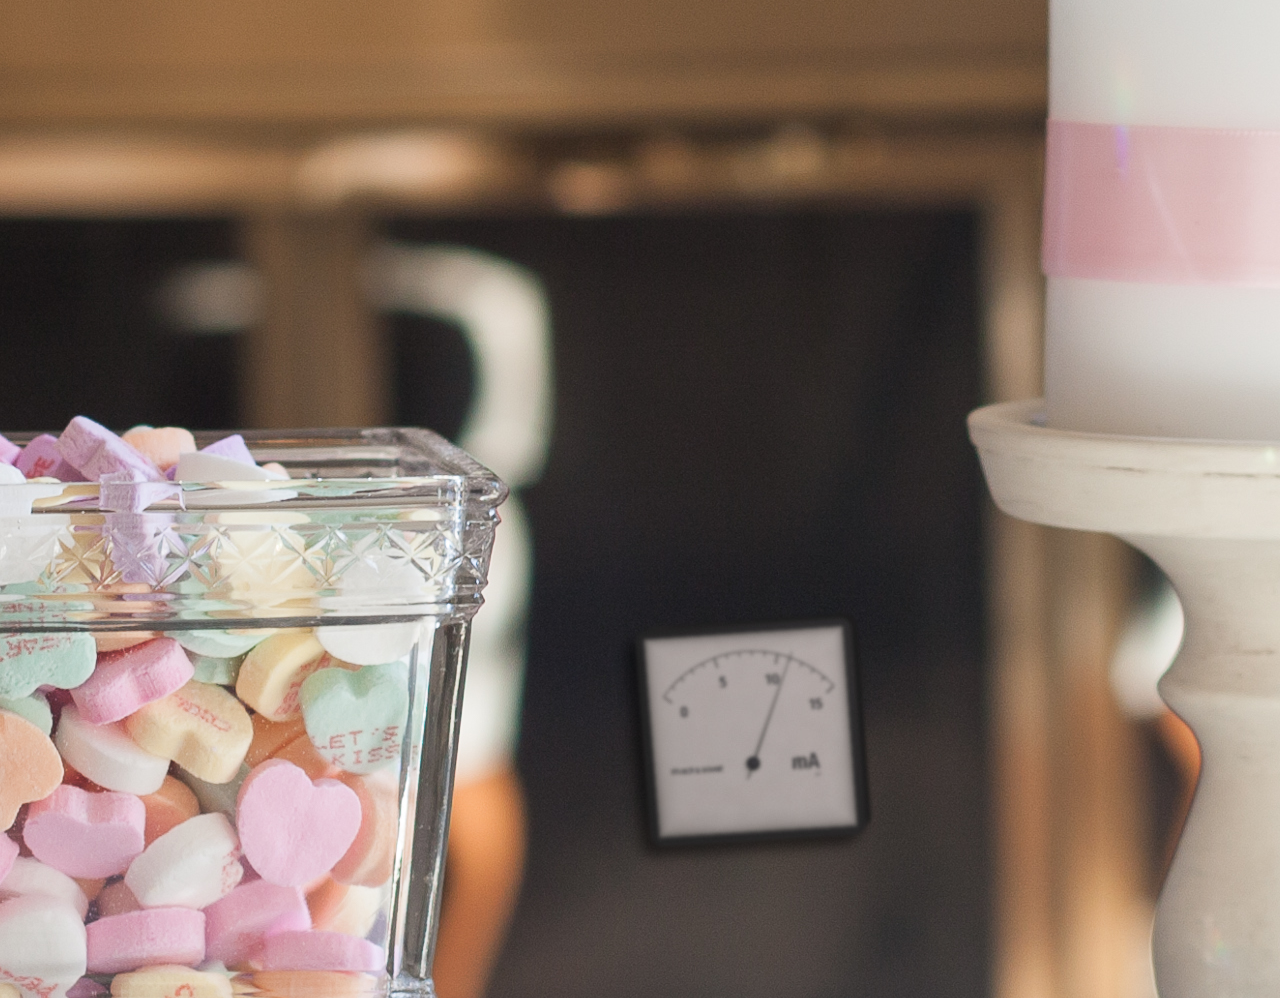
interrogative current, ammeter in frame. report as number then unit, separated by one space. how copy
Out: 11 mA
